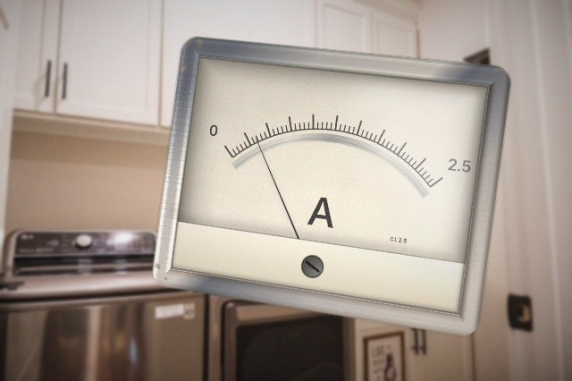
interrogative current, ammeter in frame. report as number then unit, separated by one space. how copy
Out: 0.35 A
